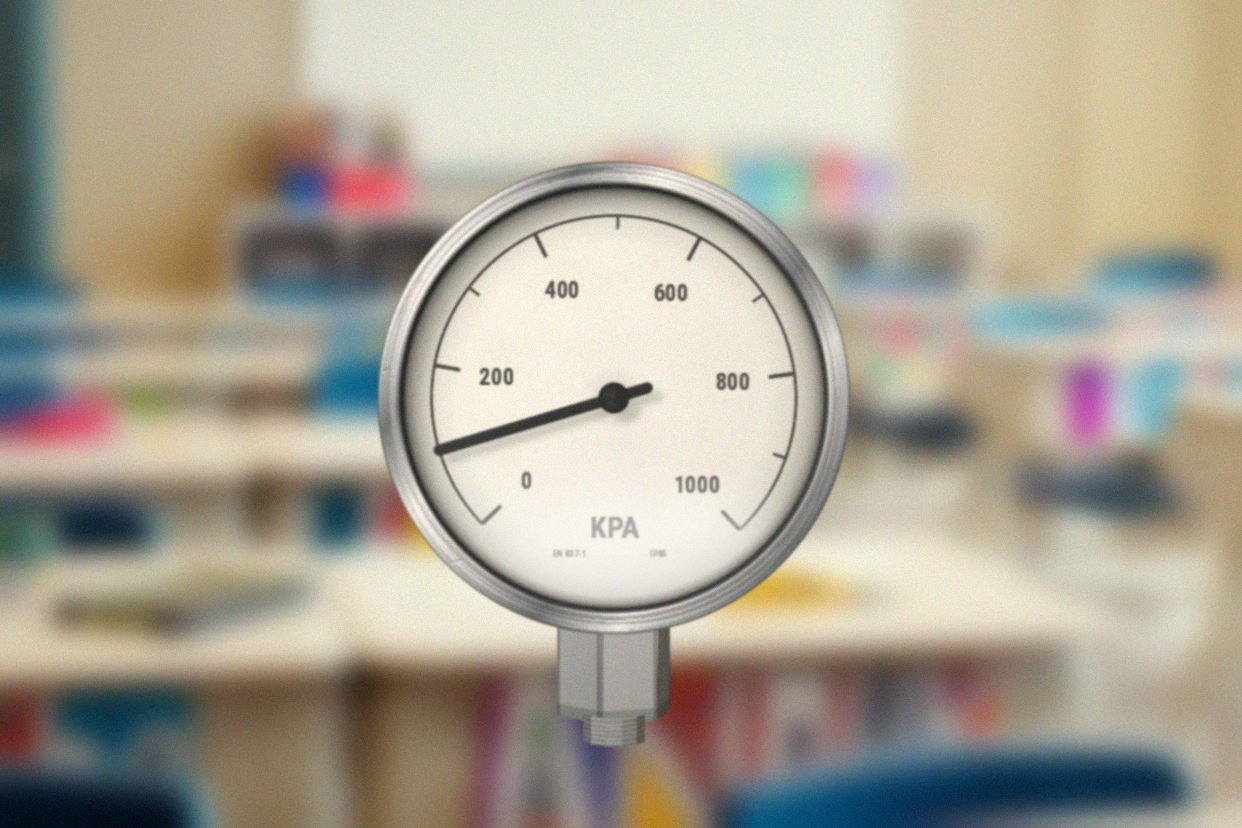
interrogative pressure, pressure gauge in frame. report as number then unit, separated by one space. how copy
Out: 100 kPa
